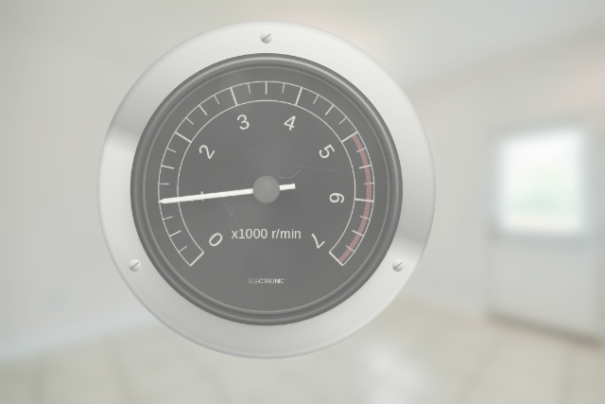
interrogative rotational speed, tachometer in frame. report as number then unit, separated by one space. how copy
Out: 1000 rpm
